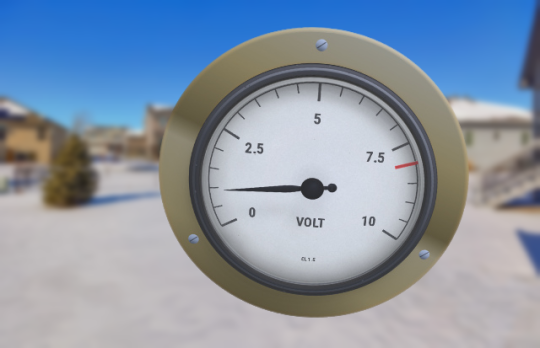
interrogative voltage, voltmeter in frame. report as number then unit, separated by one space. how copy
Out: 1 V
